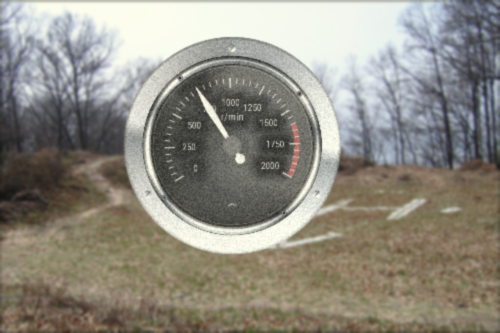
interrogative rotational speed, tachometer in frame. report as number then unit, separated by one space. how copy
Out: 750 rpm
